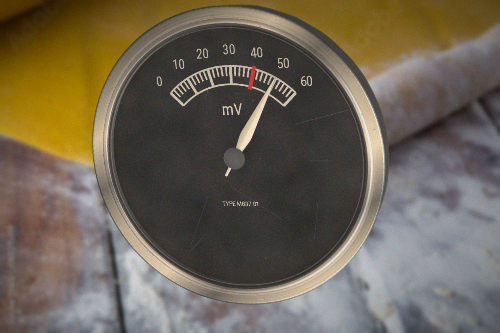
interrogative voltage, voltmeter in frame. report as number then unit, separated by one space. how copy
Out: 50 mV
